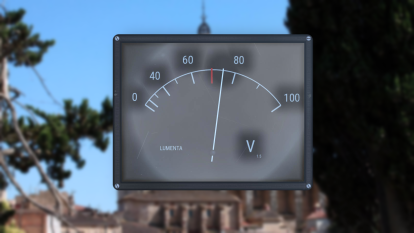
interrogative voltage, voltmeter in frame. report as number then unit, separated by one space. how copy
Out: 75 V
